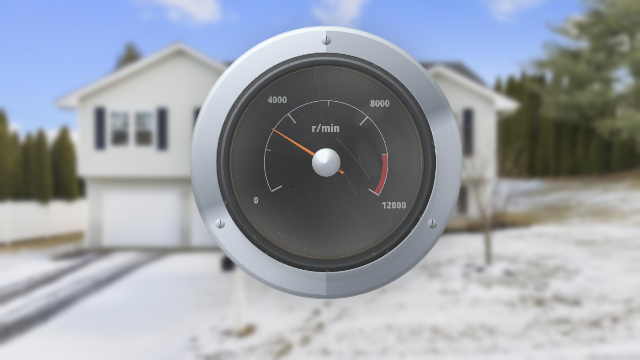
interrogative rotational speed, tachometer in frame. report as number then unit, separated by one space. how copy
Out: 3000 rpm
